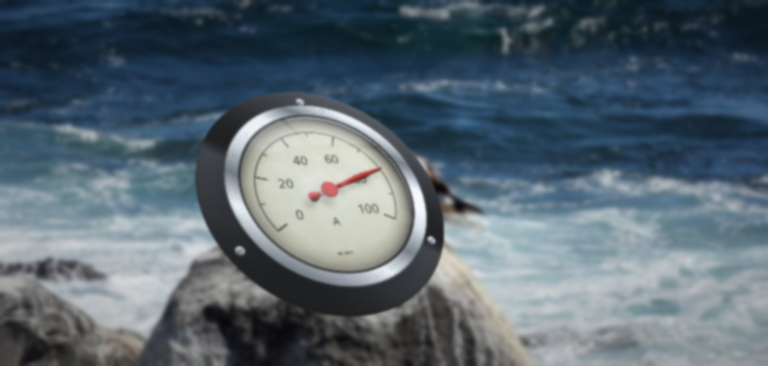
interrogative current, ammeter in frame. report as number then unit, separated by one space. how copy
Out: 80 A
